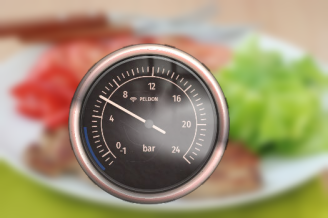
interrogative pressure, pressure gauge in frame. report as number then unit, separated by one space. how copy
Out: 6 bar
